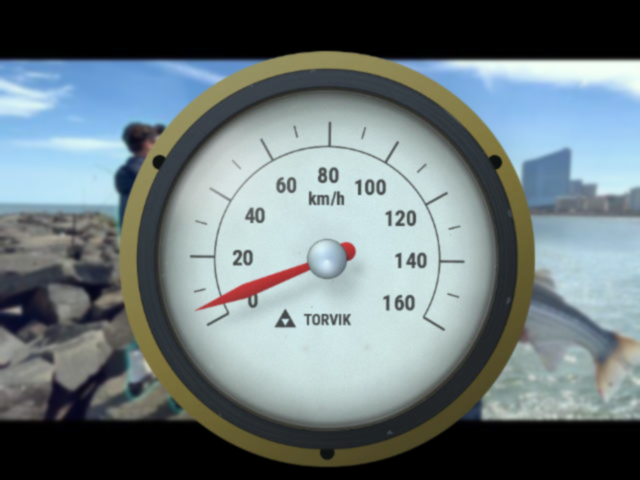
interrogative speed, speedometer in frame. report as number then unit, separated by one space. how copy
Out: 5 km/h
